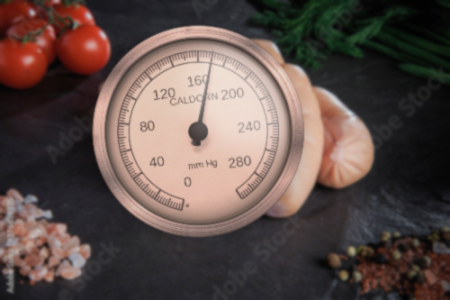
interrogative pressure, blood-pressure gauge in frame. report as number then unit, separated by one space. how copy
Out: 170 mmHg
